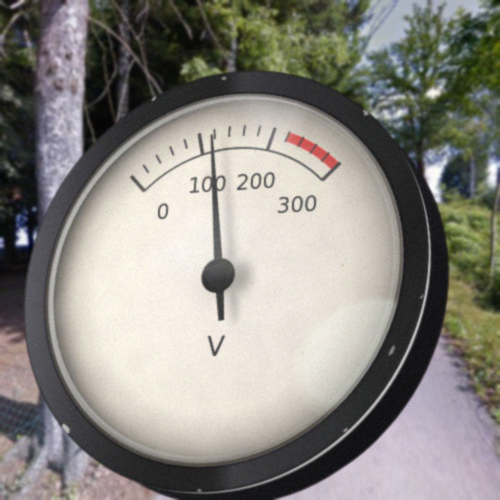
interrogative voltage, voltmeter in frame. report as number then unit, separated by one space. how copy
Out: 120 V
